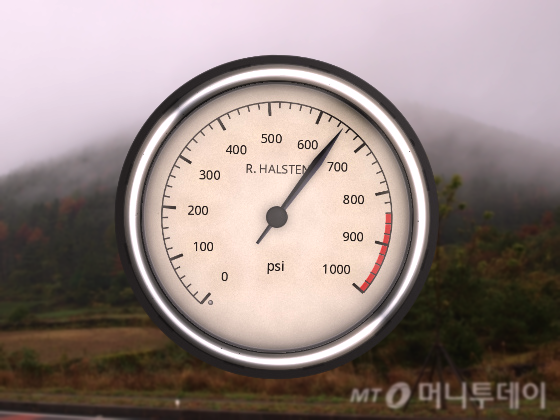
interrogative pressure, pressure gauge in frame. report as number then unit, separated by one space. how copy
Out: 650 psi
